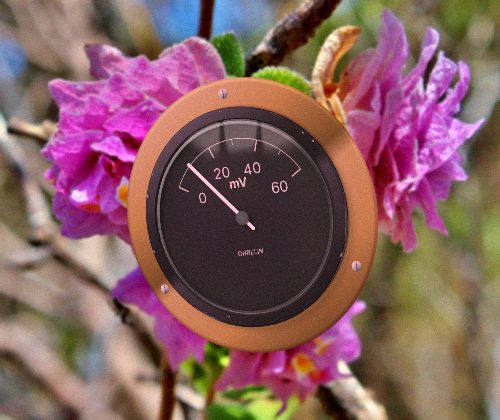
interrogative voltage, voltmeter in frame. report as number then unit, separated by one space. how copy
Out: 10 mV
